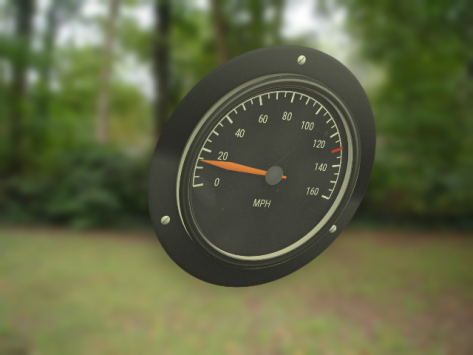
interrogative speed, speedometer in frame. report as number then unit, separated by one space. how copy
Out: 15 mph
